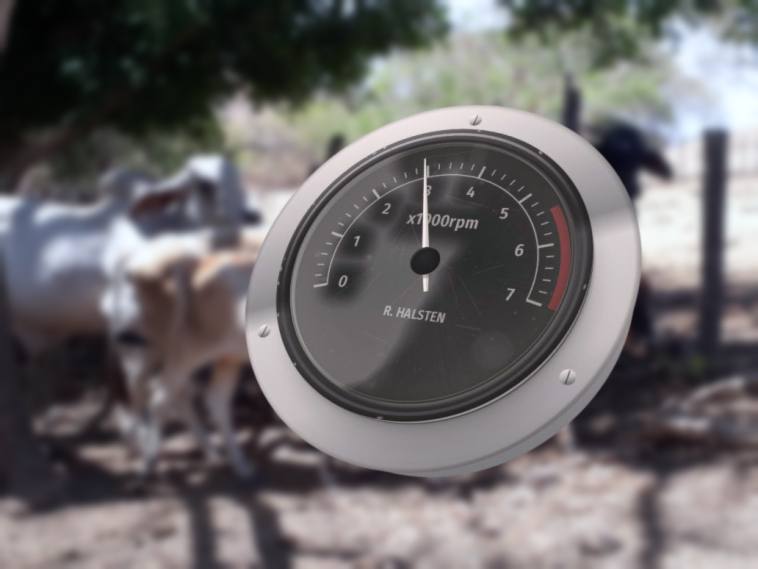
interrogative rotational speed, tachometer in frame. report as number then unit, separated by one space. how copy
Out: 3000 rpm
